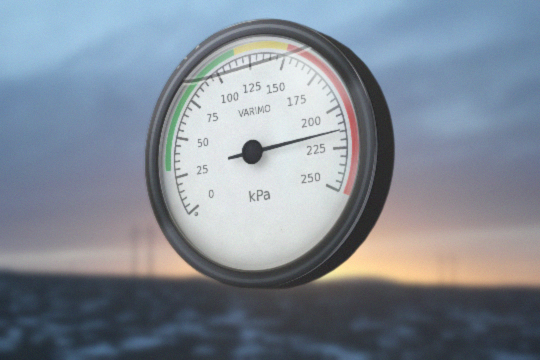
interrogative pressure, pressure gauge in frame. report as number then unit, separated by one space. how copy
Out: 215 kPa
